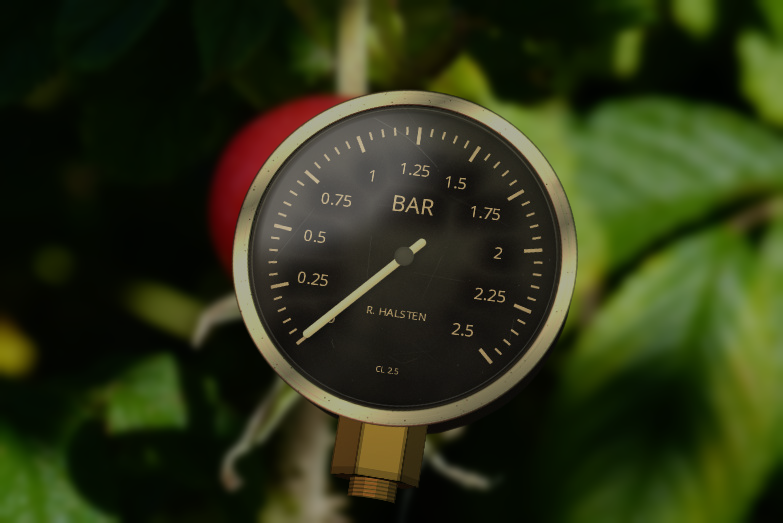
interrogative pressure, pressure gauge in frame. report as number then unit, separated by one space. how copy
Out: 0 bar
